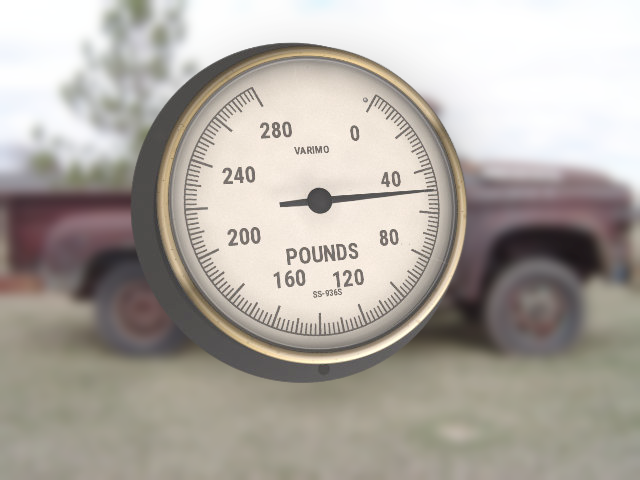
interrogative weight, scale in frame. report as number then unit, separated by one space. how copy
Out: 50 lb
